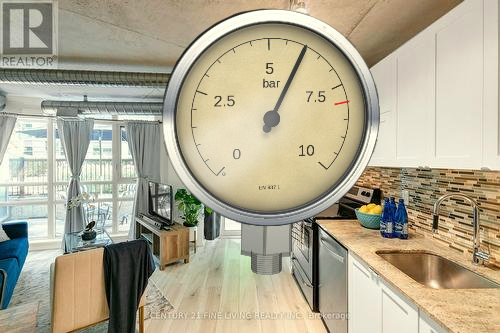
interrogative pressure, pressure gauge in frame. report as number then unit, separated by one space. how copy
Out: 6 bar
